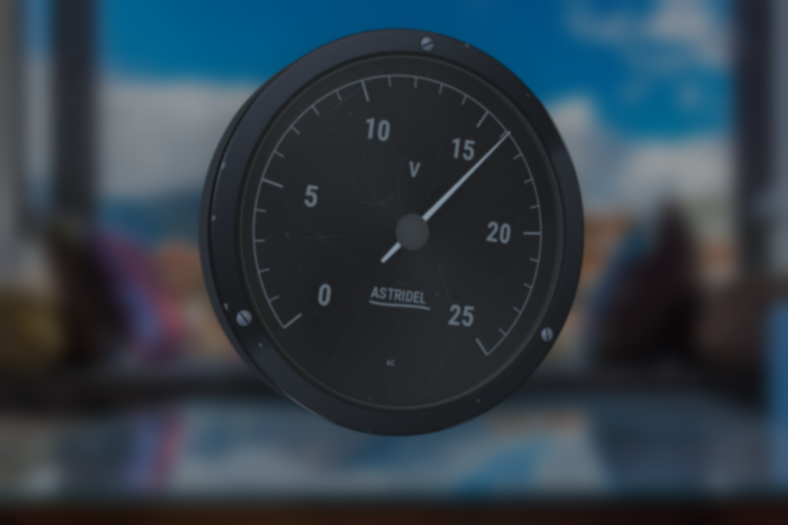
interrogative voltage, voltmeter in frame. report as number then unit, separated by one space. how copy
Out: 16 V
